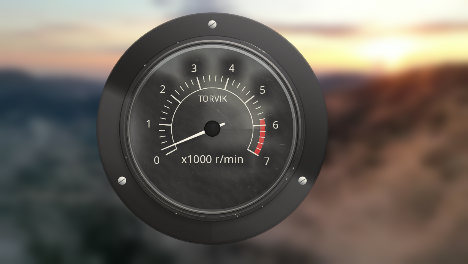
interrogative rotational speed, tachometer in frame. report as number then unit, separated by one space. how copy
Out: 200 rpm
